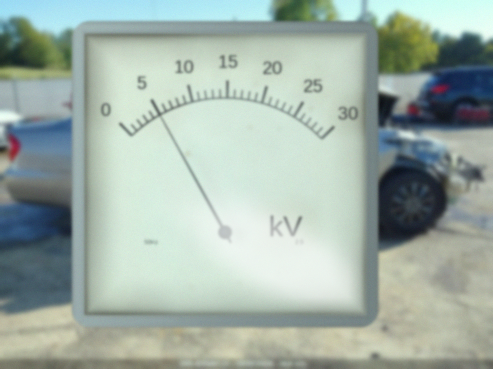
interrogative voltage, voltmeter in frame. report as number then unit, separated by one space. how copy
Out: 5 kV
